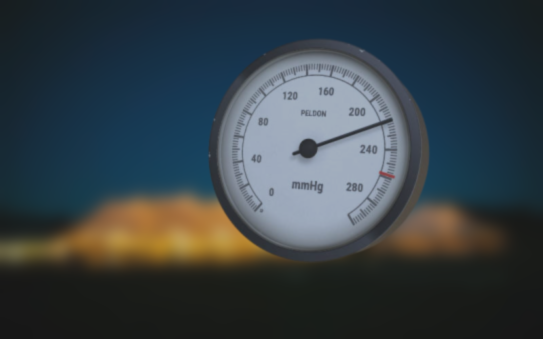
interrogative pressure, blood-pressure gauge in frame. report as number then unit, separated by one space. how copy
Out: 220 mmHg
